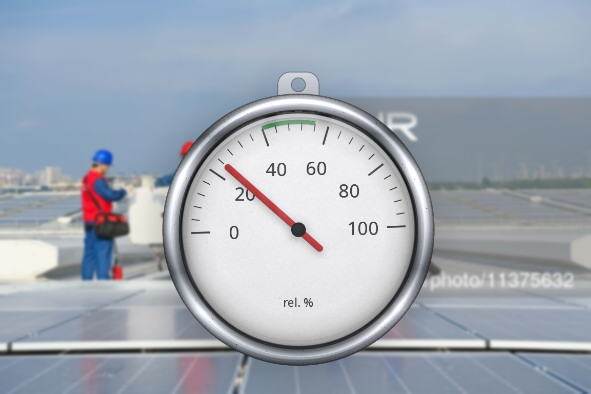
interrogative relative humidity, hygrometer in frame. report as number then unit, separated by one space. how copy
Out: 24 %
